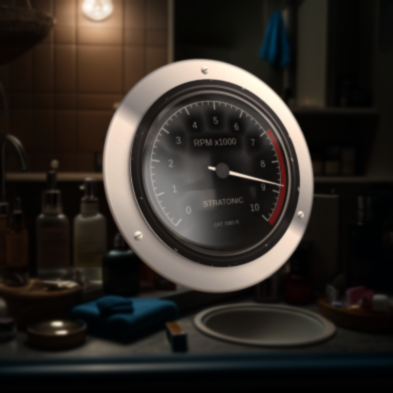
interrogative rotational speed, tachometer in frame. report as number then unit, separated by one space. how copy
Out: 8800 rpm
